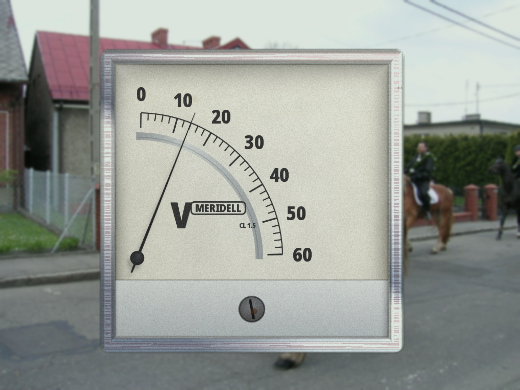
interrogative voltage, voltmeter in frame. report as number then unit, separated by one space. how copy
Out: 14 V
